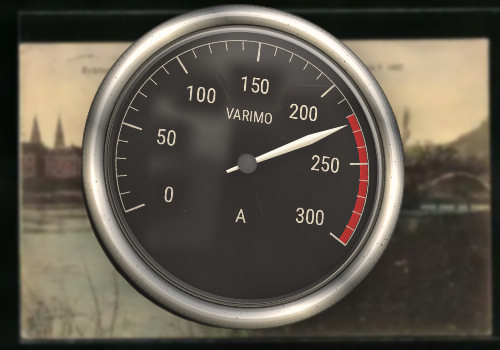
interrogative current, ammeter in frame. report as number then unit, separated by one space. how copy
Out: 225 A
